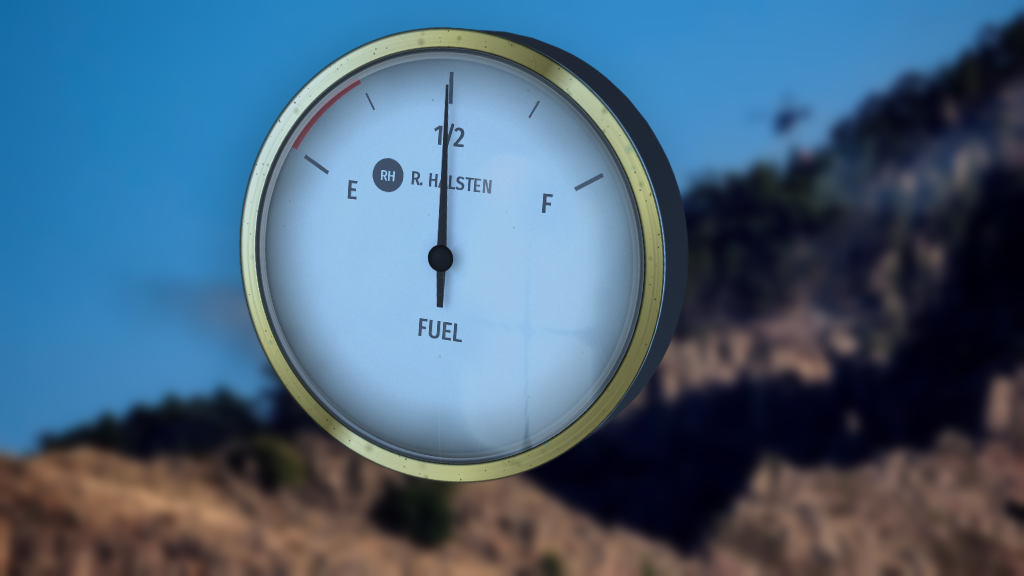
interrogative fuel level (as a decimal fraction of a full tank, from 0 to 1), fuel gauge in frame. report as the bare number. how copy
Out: 0.5
